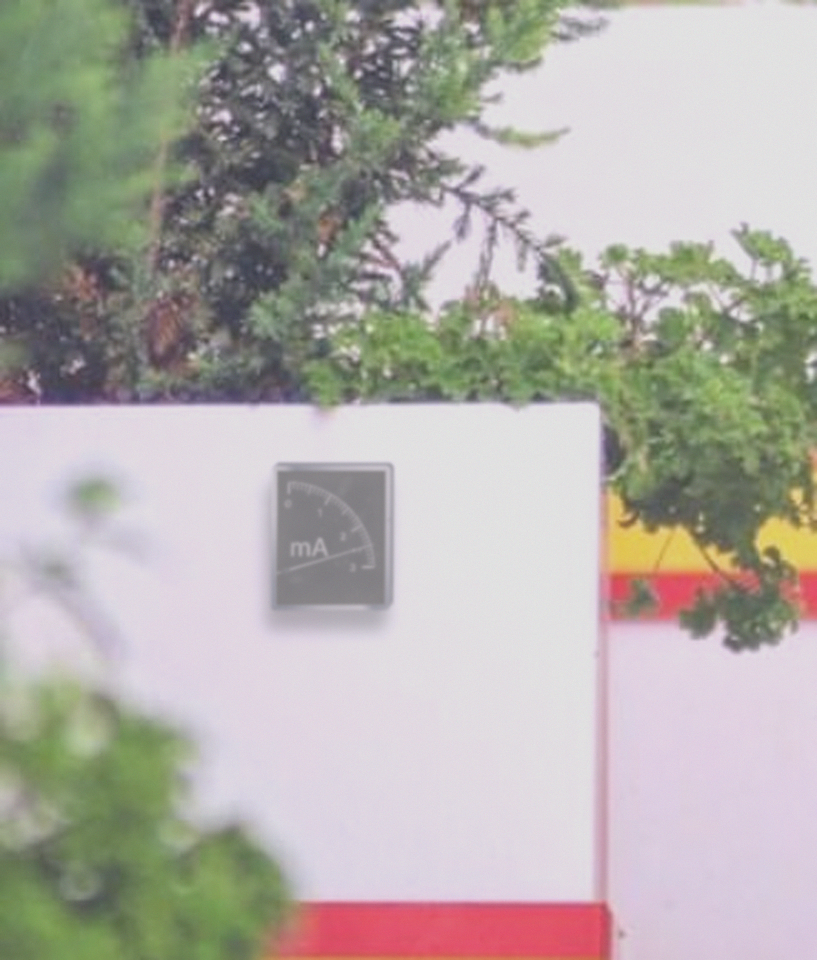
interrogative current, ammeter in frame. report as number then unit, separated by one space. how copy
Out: 2.5 mA
